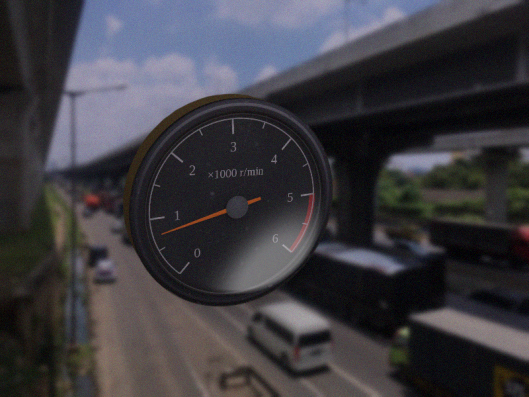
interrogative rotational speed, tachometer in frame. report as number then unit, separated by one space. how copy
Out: 750 rpm
